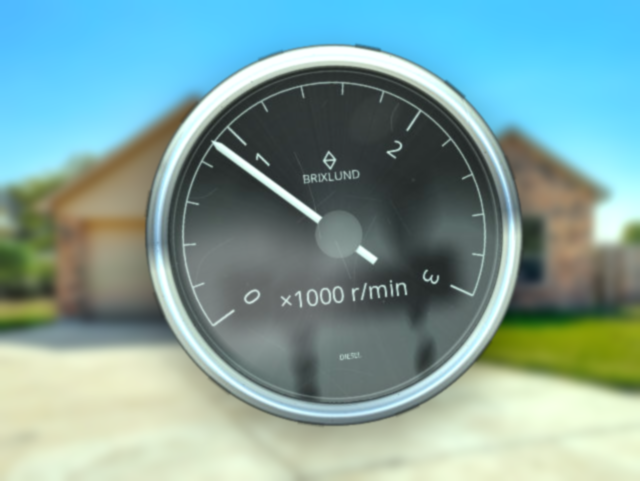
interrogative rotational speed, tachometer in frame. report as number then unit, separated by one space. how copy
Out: 900 rpm
